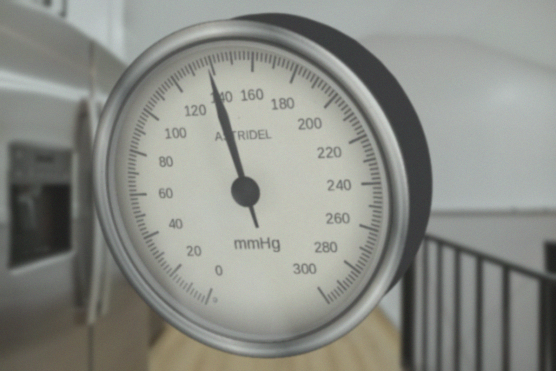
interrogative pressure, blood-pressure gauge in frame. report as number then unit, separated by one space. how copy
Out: 140 mmHg
